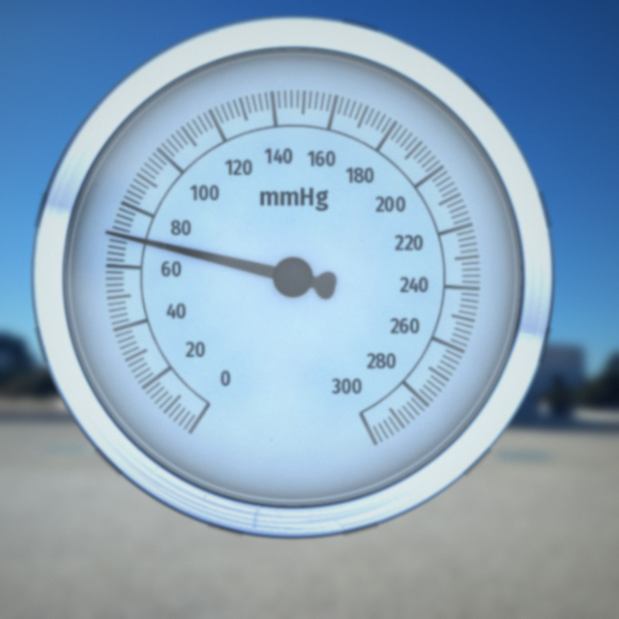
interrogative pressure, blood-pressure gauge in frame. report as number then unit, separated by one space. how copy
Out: 70 mmHg
